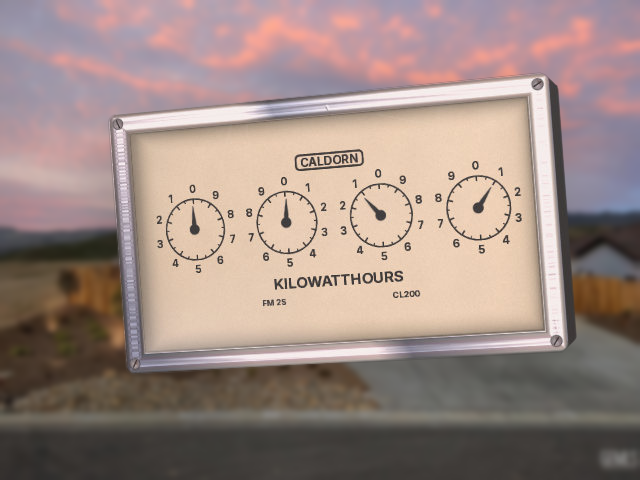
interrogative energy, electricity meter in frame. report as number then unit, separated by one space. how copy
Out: 11 kWh
